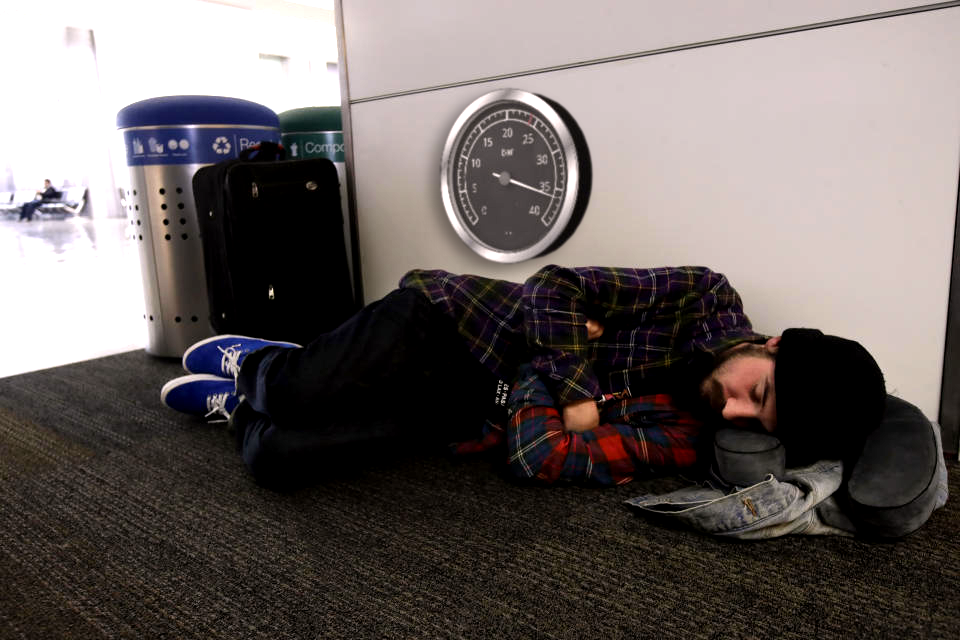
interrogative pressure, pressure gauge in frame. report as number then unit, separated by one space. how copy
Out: 36 bar
